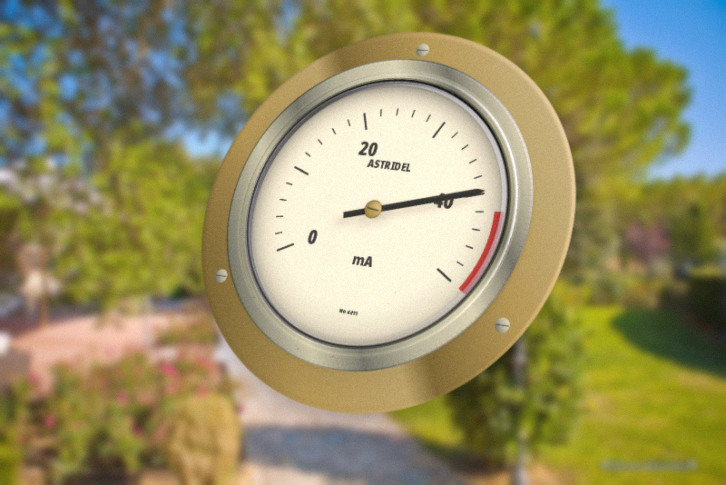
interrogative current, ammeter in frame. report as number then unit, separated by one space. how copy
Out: 40 mA
